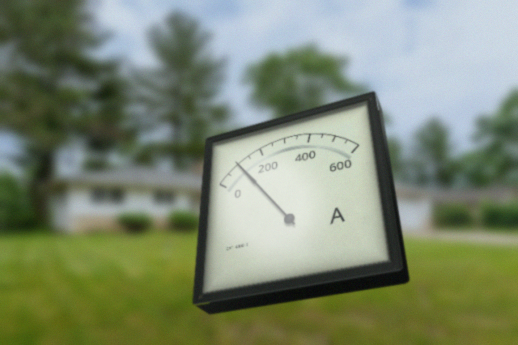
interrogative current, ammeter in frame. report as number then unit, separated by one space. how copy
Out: 100 A
